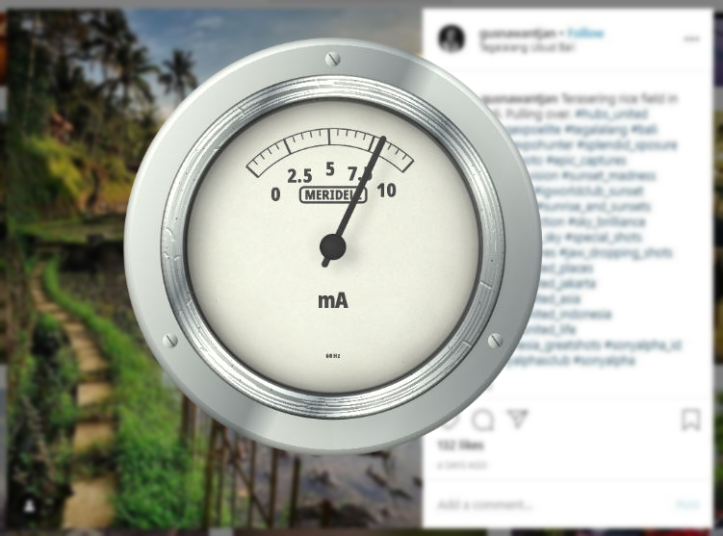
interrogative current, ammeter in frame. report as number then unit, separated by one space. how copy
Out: 8 mA
